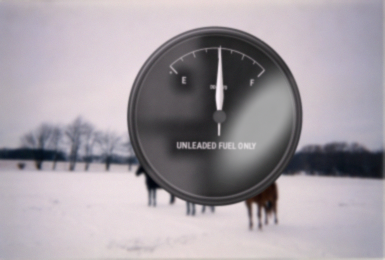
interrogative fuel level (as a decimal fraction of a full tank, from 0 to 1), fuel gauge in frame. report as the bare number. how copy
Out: 0.5
